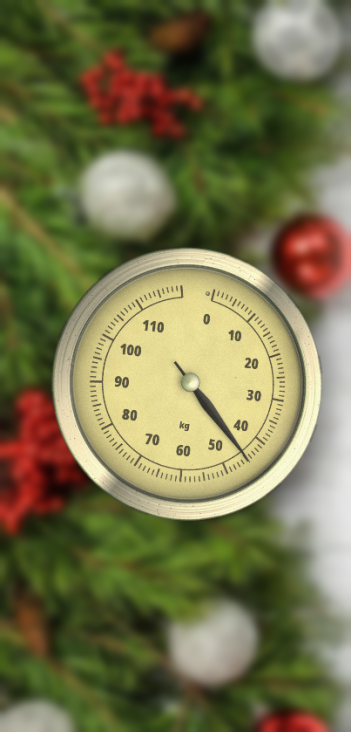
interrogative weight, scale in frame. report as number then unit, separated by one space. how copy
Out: 45 kg
